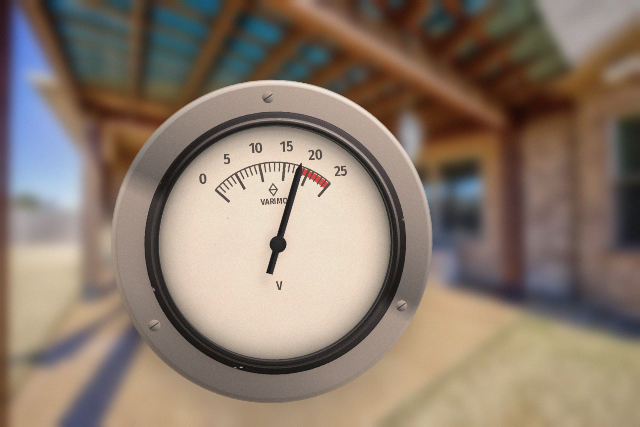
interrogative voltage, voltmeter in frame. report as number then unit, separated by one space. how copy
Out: 18 V
